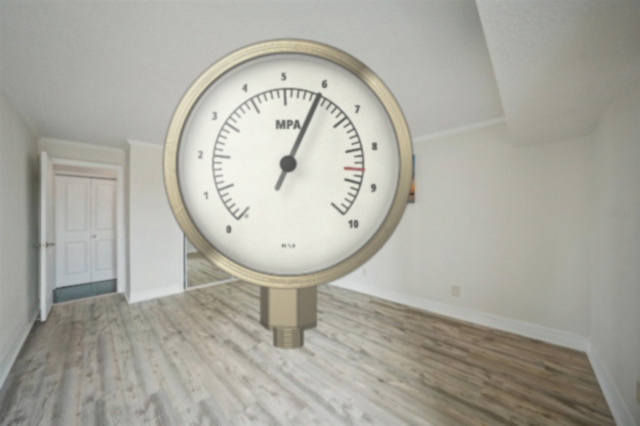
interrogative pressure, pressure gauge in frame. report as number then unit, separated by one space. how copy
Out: 6 MPa
